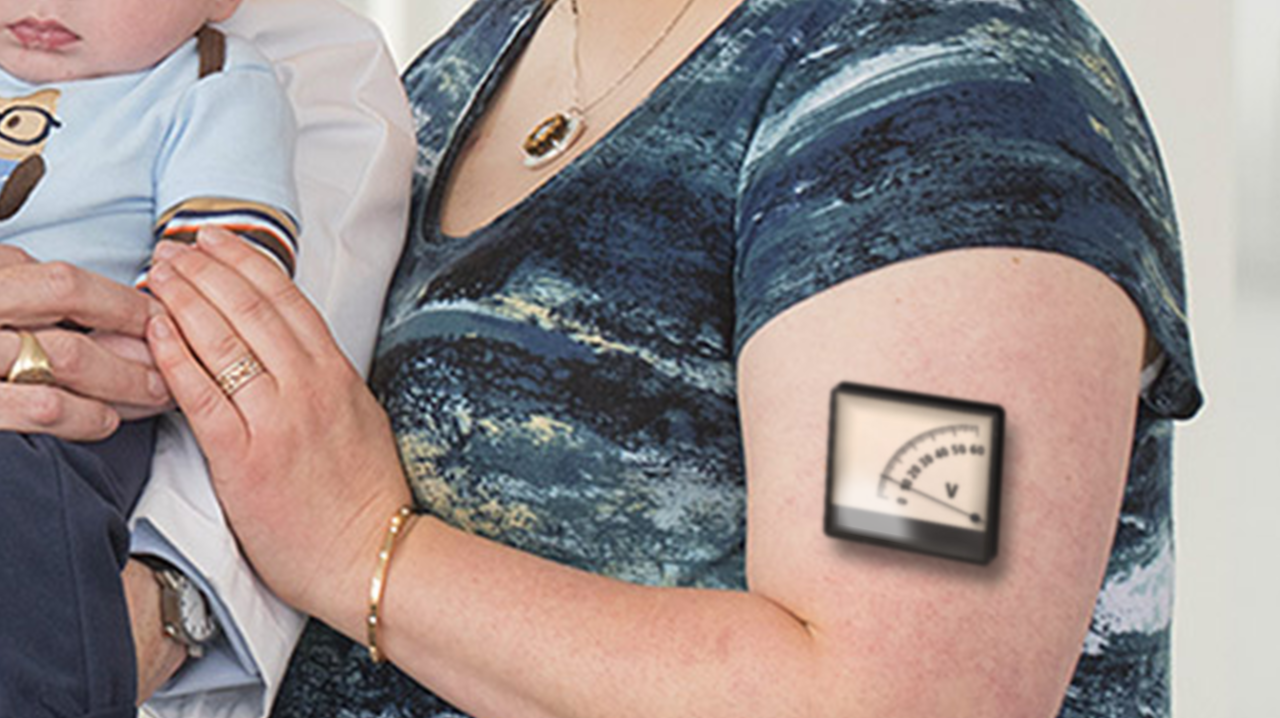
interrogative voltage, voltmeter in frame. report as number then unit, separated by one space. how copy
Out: 10 V
